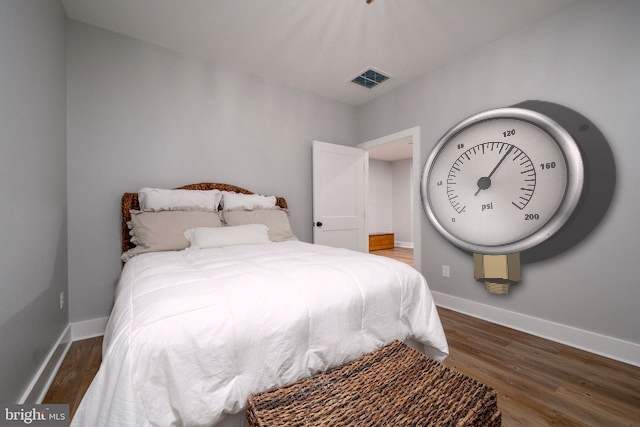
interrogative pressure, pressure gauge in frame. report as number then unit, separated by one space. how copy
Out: 130 psi
